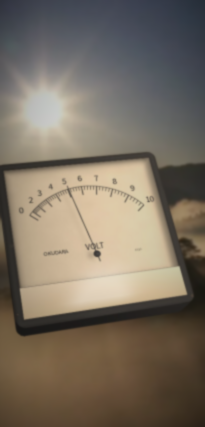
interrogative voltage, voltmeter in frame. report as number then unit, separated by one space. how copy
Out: 5 V
